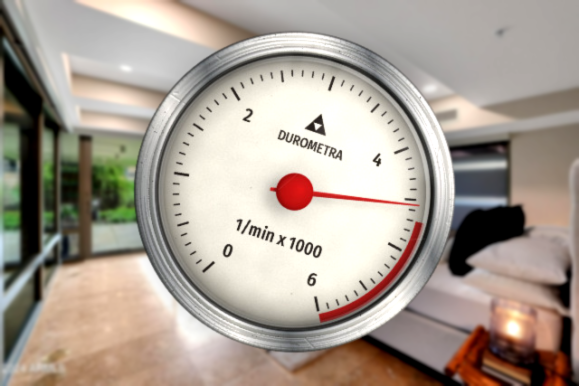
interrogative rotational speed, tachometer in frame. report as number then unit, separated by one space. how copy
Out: 4550 rpm
